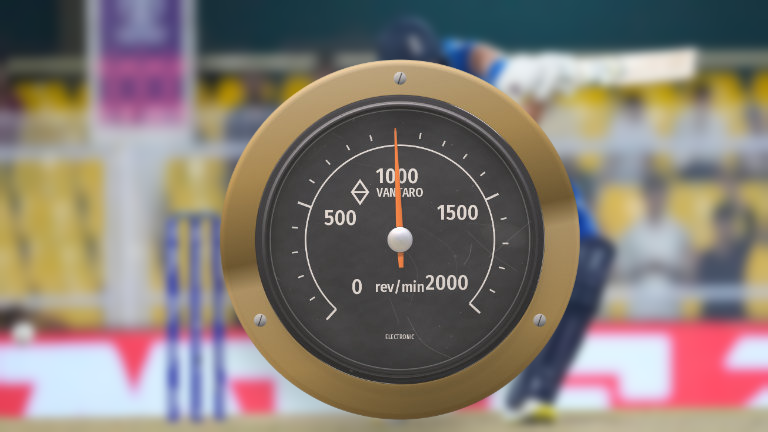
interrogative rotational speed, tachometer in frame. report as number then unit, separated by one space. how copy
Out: 1000 rpm
